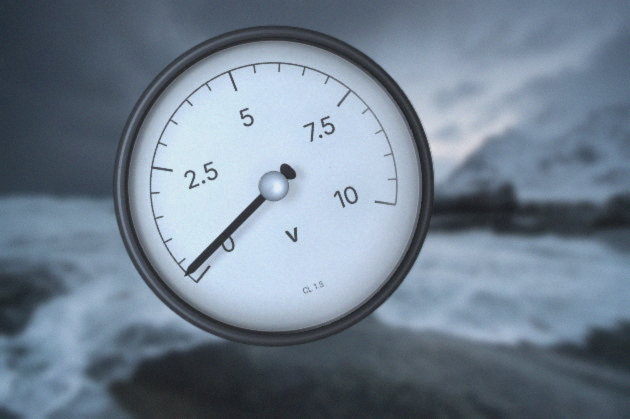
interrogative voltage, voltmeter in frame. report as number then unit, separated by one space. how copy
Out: 0.25 V
